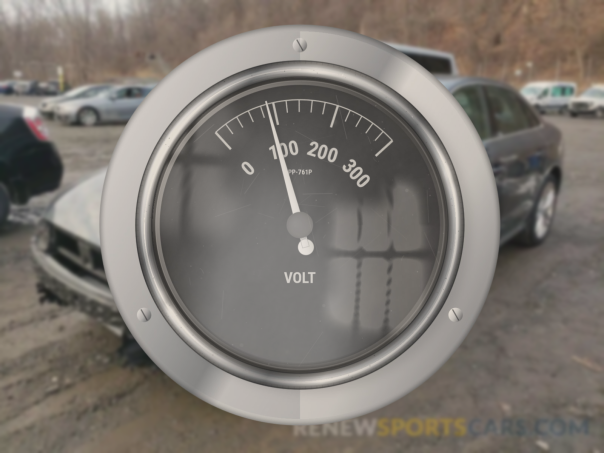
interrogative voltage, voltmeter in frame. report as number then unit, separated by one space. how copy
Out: 90 V
